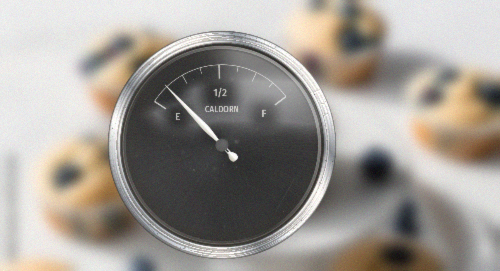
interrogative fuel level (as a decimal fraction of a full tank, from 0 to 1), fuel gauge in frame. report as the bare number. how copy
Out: 0.125
